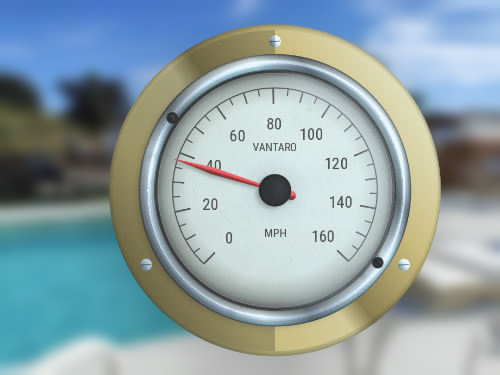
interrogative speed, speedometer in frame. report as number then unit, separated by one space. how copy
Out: 37.5 mph
